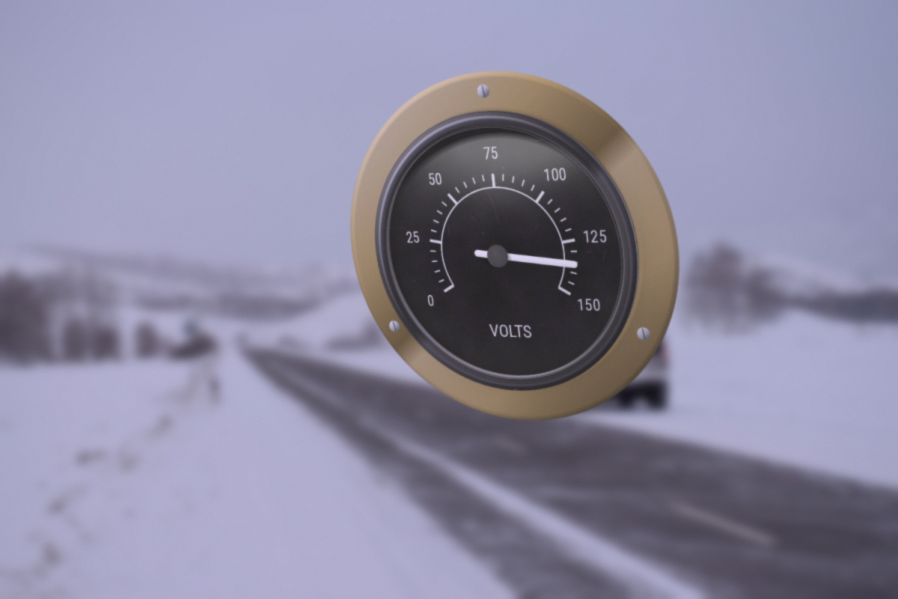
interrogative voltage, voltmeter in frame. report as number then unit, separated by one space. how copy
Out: 135 V
